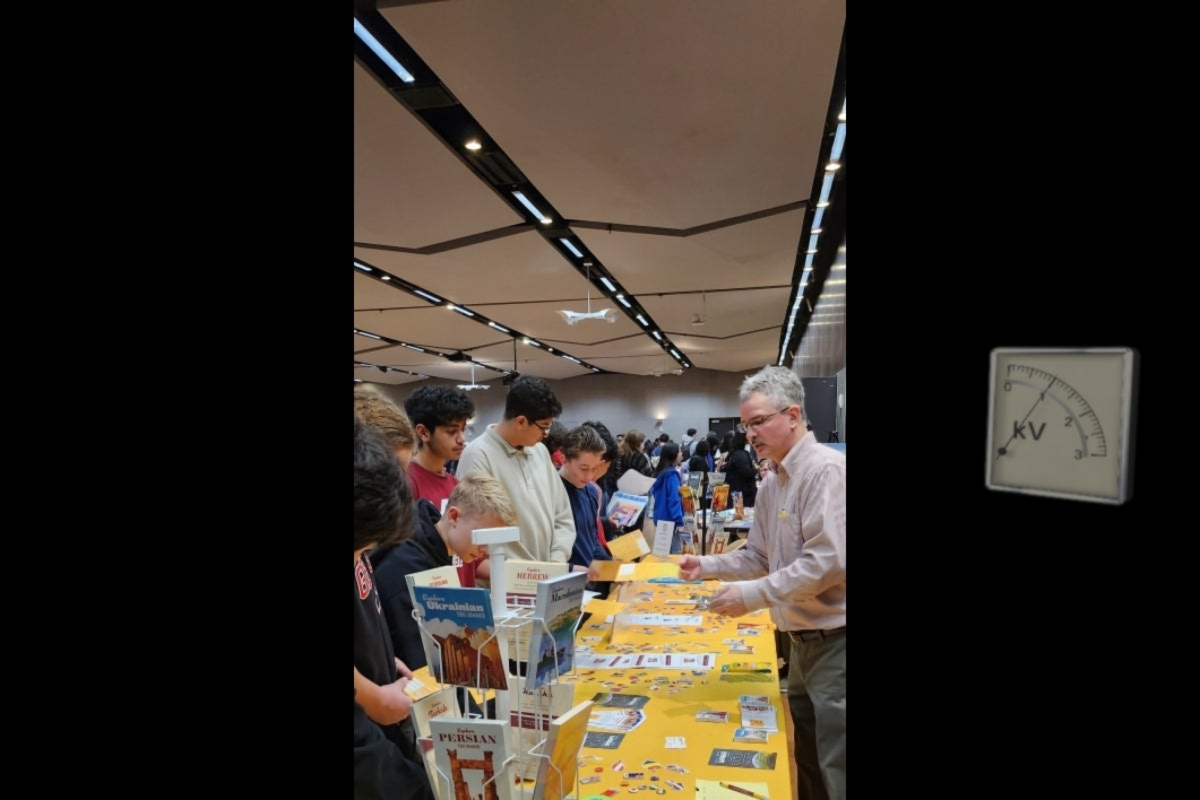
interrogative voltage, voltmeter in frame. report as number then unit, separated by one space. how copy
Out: 1 kV
